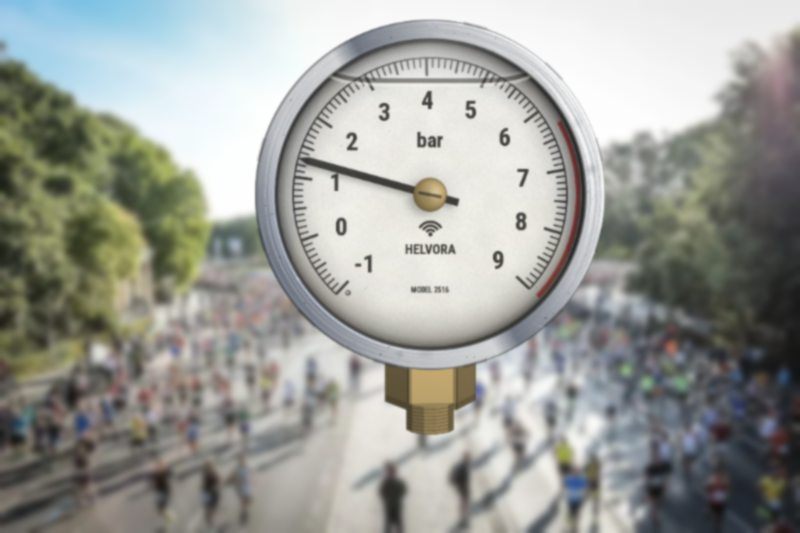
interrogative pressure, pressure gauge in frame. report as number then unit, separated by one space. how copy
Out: 1.3 bar
